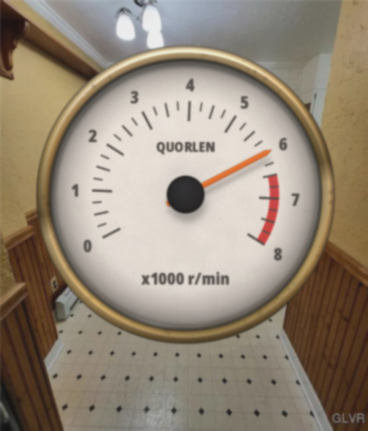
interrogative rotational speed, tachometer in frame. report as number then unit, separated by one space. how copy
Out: 6000 rpm
